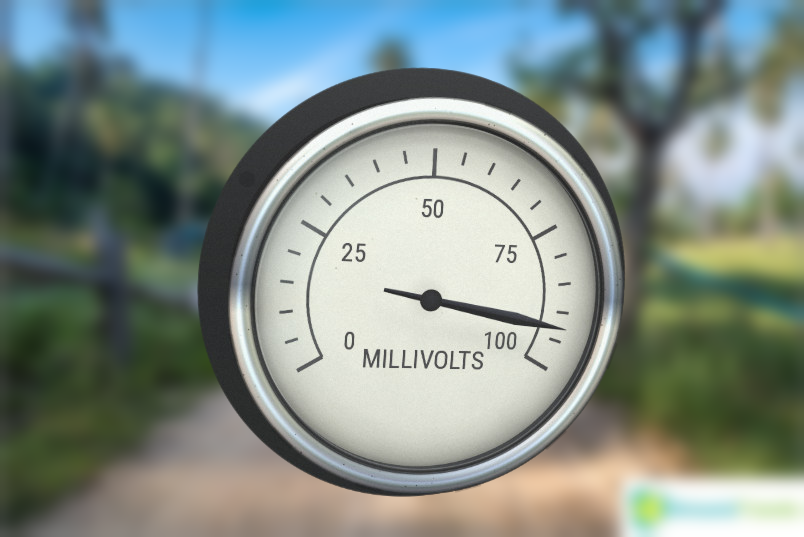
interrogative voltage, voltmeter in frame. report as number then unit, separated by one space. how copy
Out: 92.5 mV
